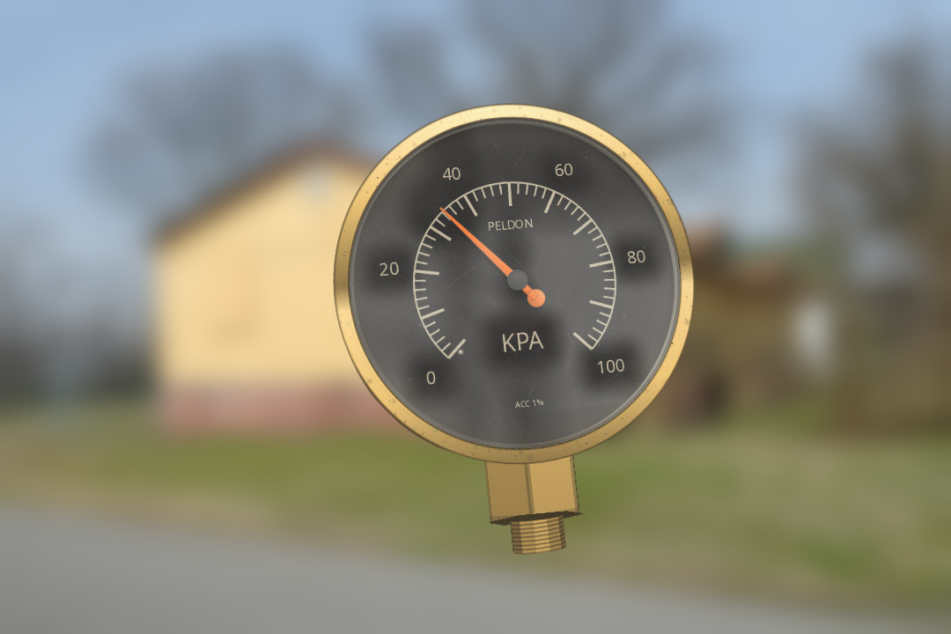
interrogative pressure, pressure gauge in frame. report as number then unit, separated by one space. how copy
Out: 34 kPa
